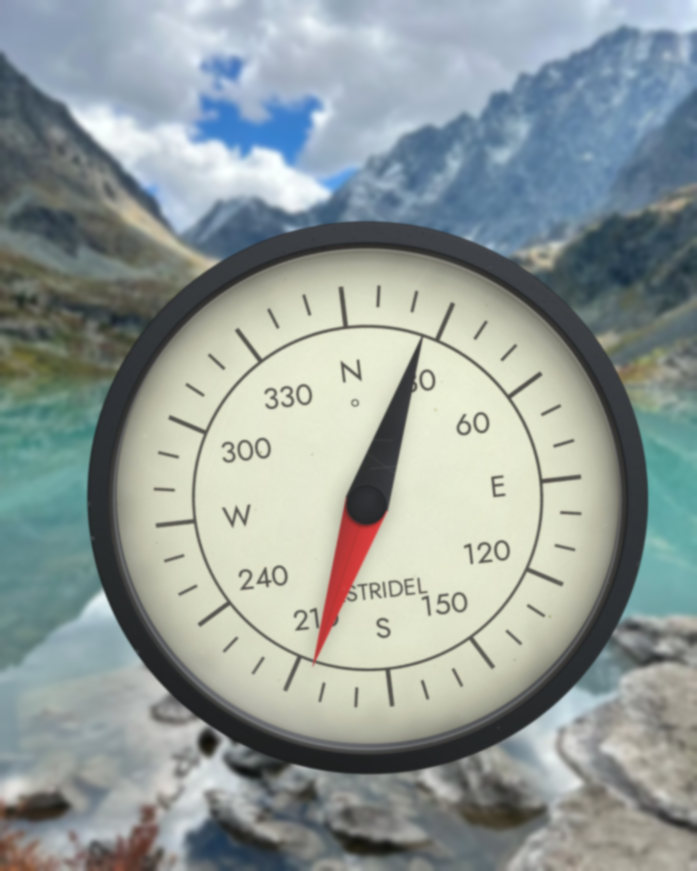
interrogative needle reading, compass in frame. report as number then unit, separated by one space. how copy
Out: 205 °
